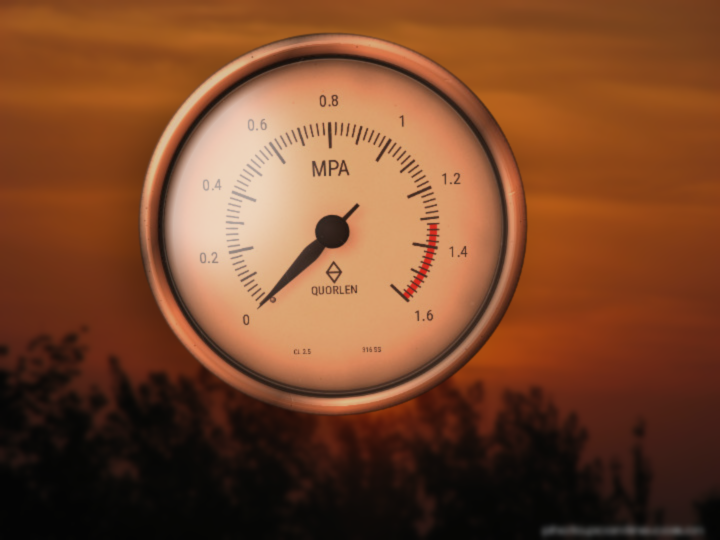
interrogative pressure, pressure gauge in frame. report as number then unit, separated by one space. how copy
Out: 0 MPa
